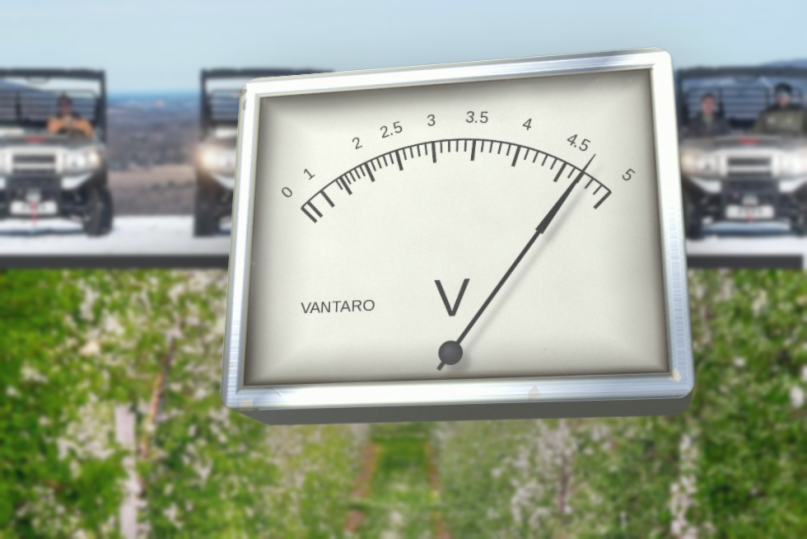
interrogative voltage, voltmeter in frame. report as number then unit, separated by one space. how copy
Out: 4.7 V
